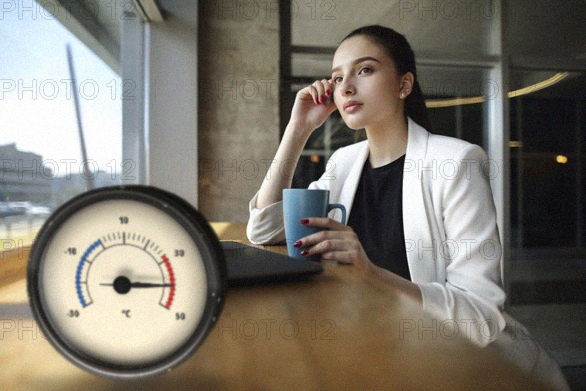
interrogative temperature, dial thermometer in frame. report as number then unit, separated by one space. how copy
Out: 40 °C
